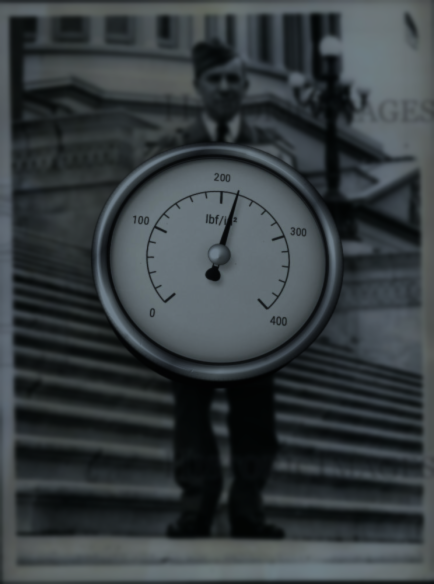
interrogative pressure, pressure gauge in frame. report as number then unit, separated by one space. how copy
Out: 220 psi
